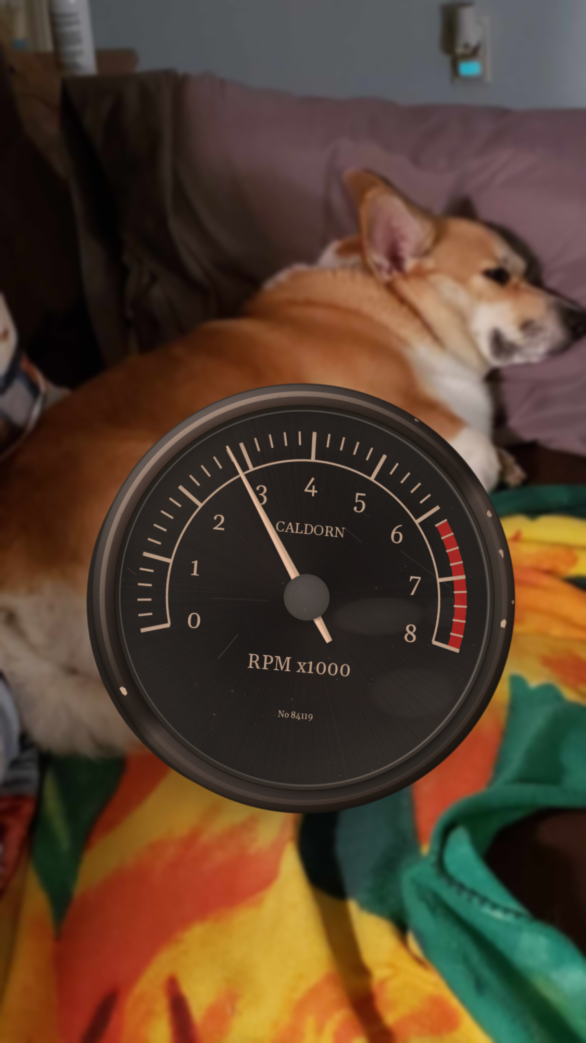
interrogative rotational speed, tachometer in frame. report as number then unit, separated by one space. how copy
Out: 2800 rpm
